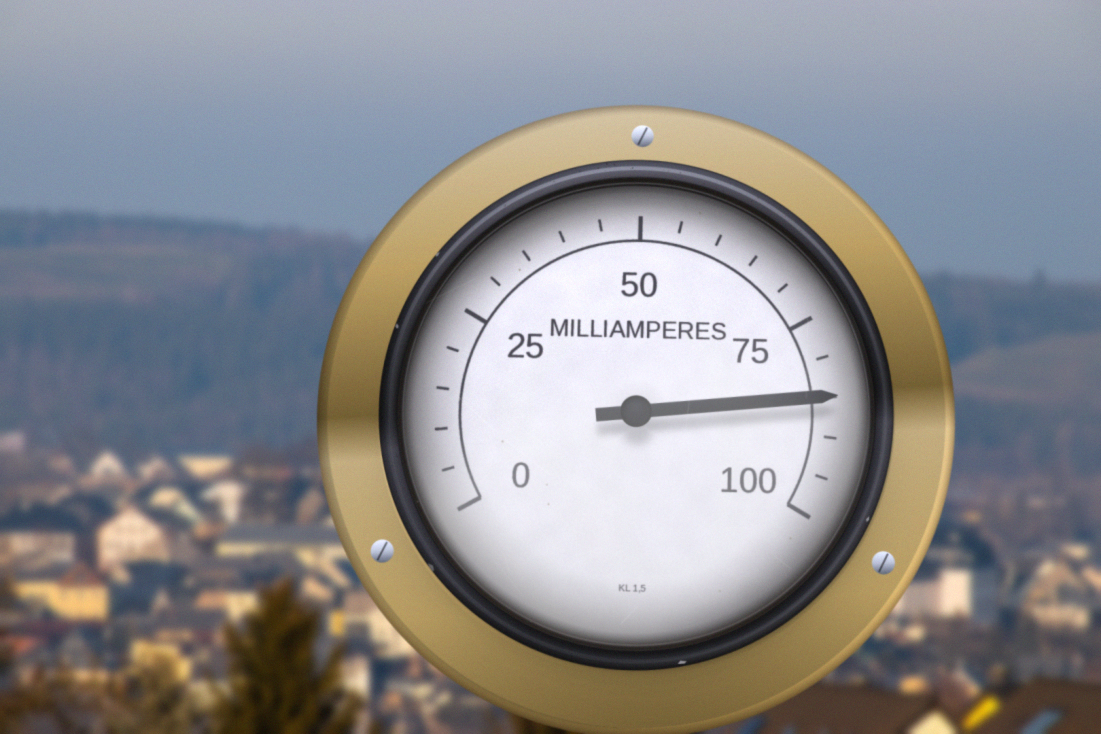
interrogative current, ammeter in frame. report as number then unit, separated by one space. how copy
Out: 85 mA
